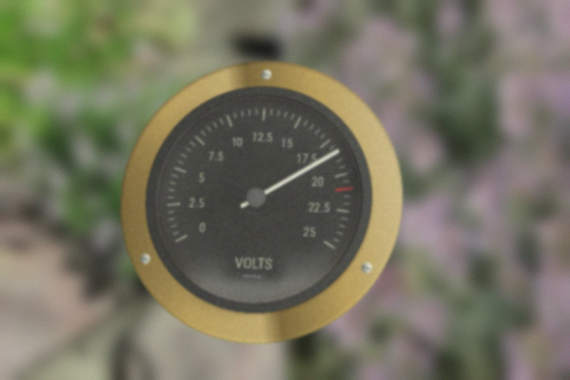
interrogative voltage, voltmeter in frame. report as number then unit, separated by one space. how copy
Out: 18.5 V
